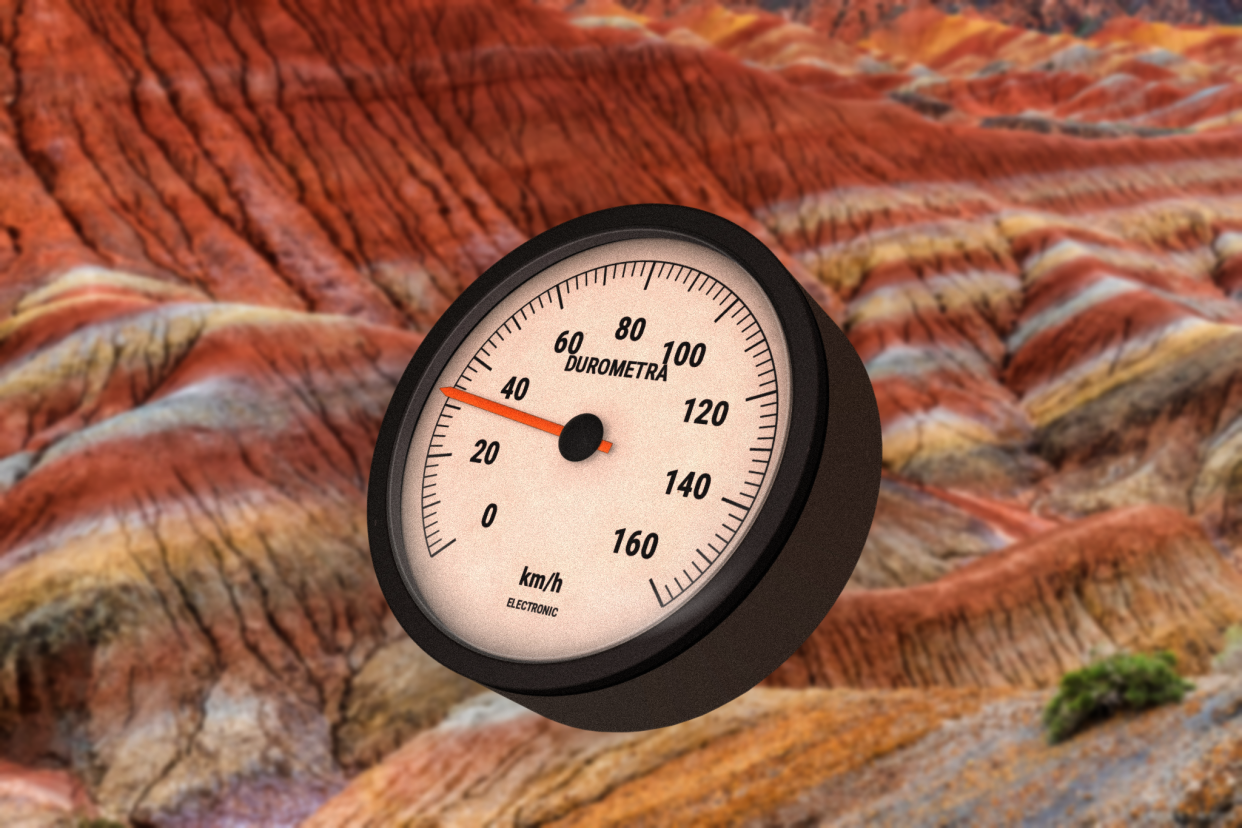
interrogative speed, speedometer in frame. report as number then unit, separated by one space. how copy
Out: 32 km/h
